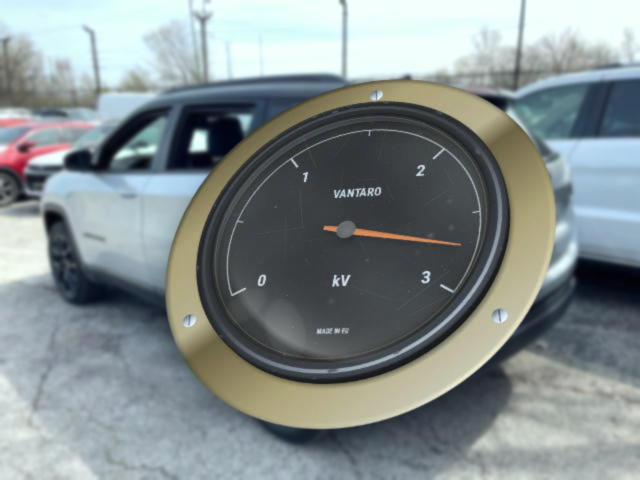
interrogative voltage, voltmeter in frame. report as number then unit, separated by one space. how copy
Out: 2.75 kV
